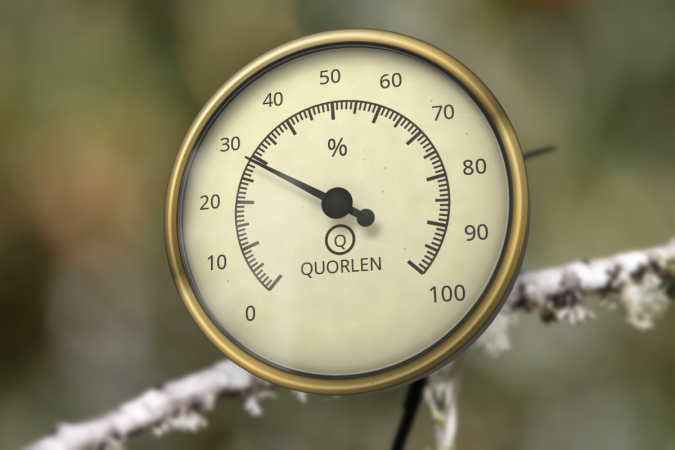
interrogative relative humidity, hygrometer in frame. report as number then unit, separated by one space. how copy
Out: 29 %
